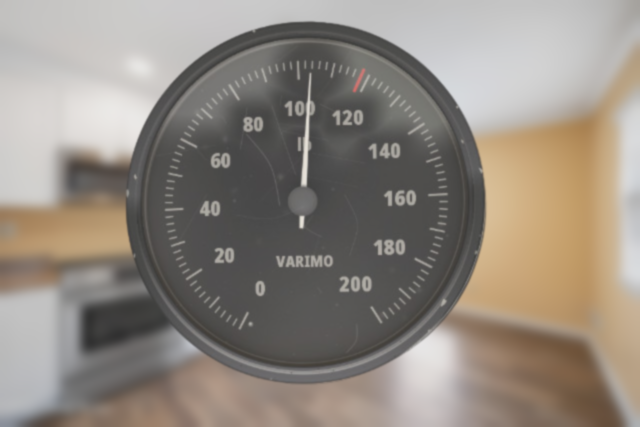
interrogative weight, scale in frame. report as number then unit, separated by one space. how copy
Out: 104 lb
